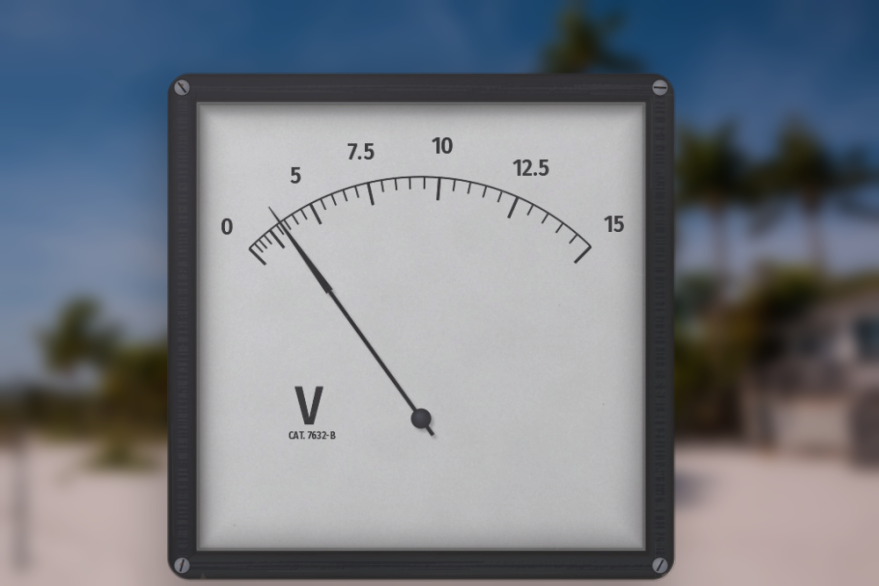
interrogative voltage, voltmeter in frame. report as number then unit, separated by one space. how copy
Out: 3.25 V
